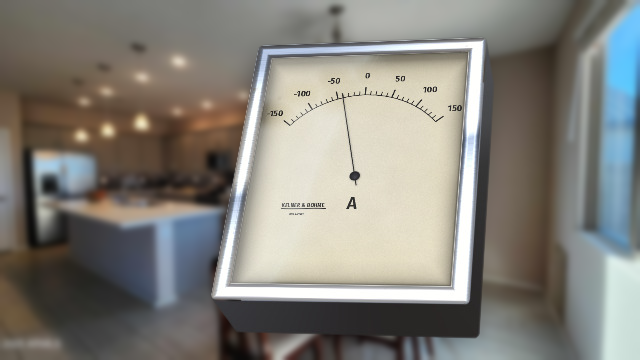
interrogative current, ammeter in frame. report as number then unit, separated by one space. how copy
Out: -40 A
